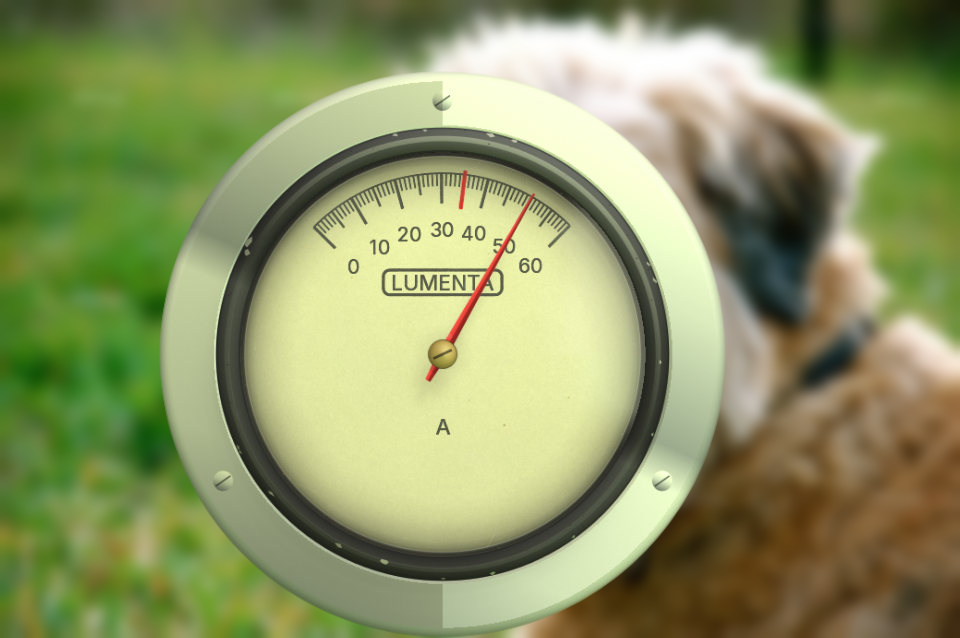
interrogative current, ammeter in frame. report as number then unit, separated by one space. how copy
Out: 50 A
